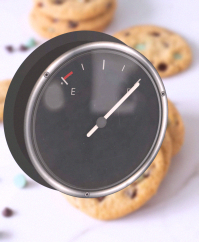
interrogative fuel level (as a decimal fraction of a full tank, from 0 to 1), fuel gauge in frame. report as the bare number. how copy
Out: 1
